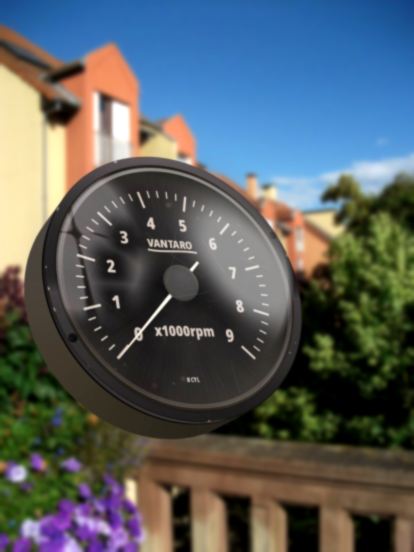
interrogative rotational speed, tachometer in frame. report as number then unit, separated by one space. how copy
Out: 0 rpm
